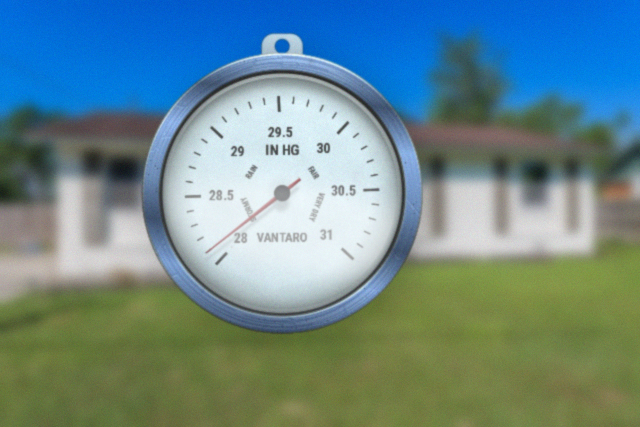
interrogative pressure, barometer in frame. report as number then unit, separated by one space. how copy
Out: 28.1 inHg
